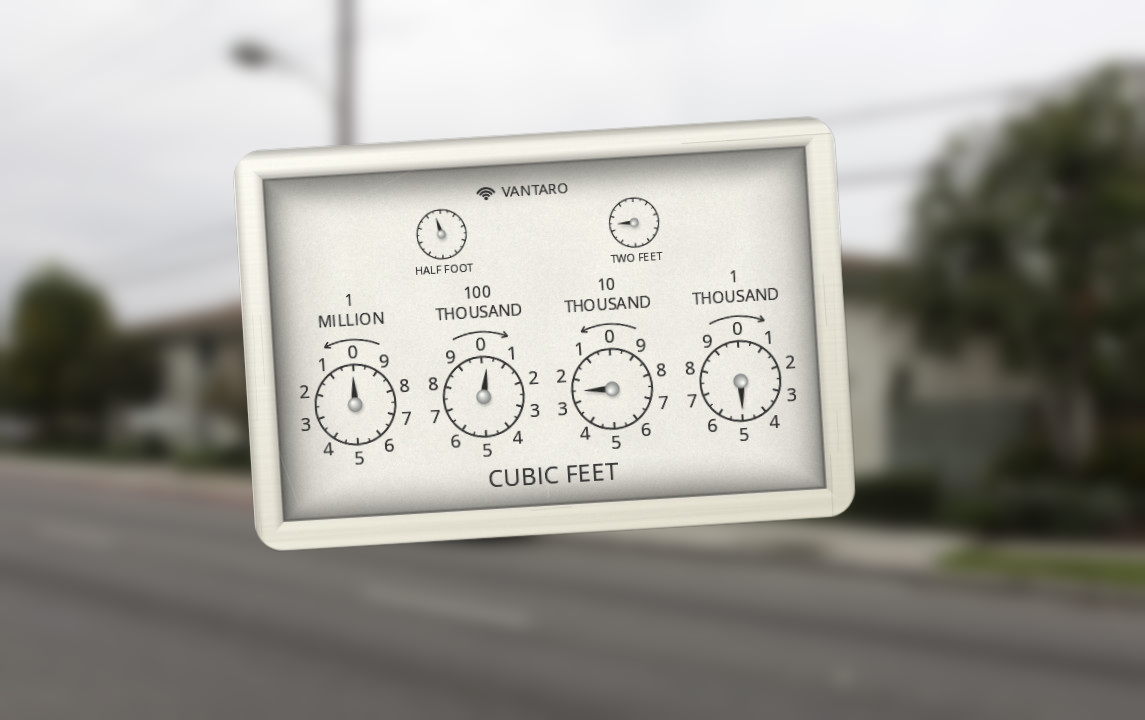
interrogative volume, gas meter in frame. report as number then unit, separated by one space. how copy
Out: 2500 ft³
